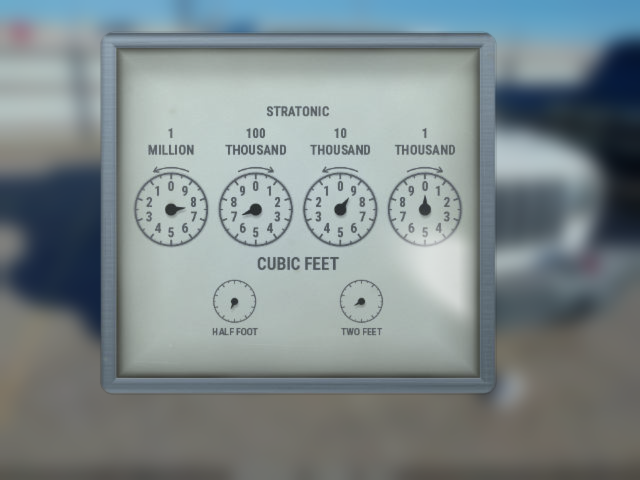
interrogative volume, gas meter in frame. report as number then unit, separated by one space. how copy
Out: 769000 ft³
